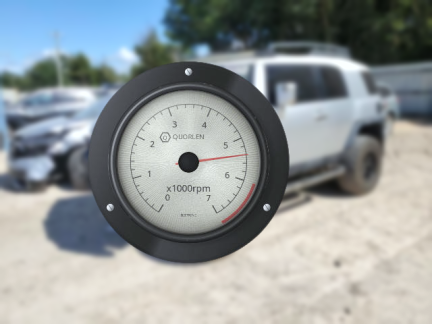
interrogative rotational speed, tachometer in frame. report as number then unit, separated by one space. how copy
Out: 5400 rpm
